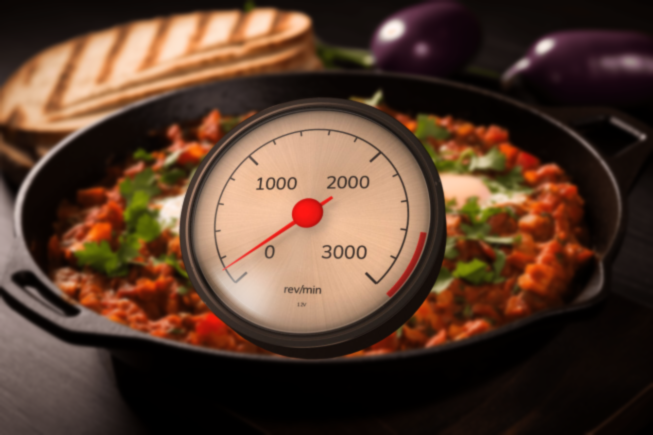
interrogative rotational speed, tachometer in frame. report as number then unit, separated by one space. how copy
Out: 100 rpm
